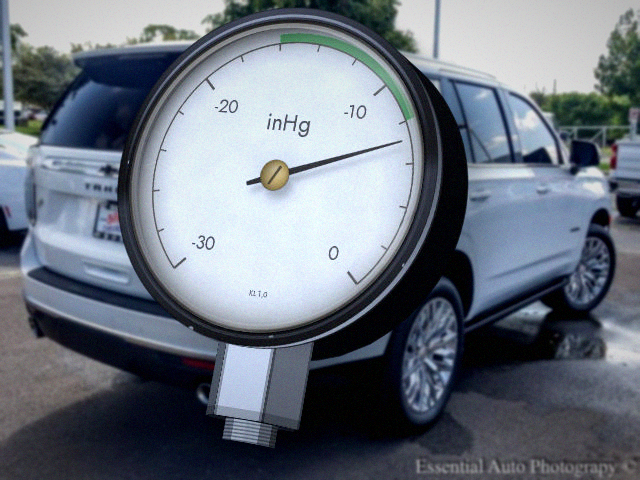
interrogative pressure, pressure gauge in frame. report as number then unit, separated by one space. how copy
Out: -7 inHg
